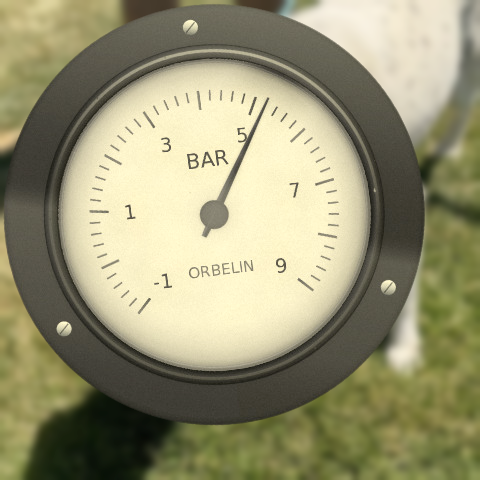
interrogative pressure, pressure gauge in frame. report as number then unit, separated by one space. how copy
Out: 5.2 bar
